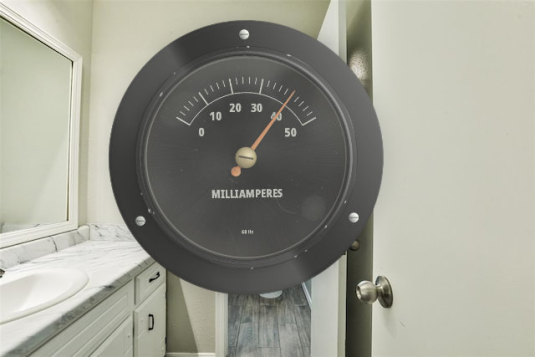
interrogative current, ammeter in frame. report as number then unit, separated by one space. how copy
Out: 40 mA
